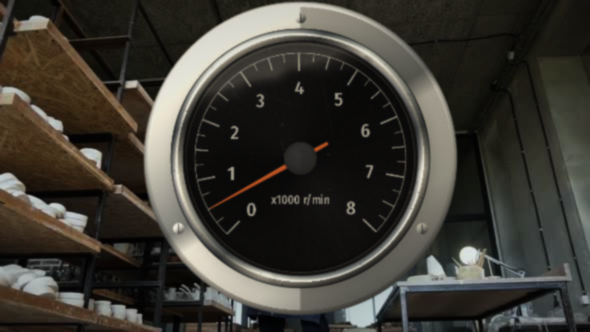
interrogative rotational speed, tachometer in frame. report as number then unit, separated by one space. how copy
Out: 500 rpm
